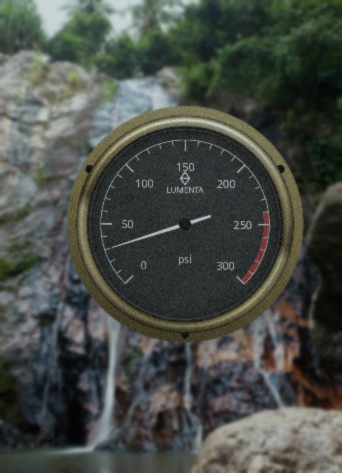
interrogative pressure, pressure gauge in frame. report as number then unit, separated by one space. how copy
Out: 30 psi
